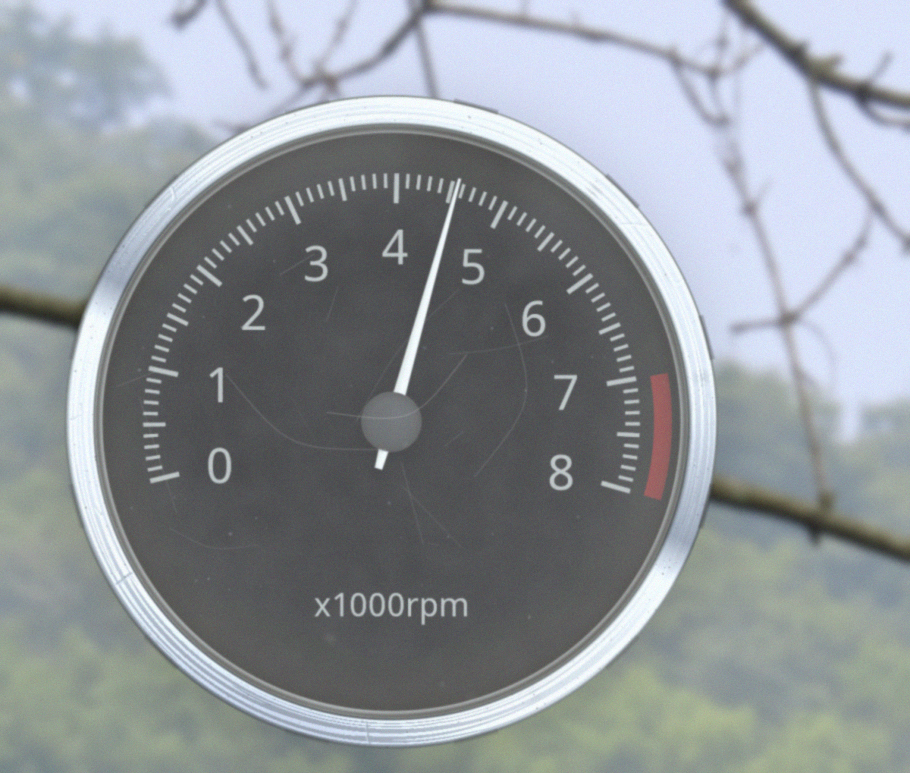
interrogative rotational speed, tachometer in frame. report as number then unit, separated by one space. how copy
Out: 4550 rpm
